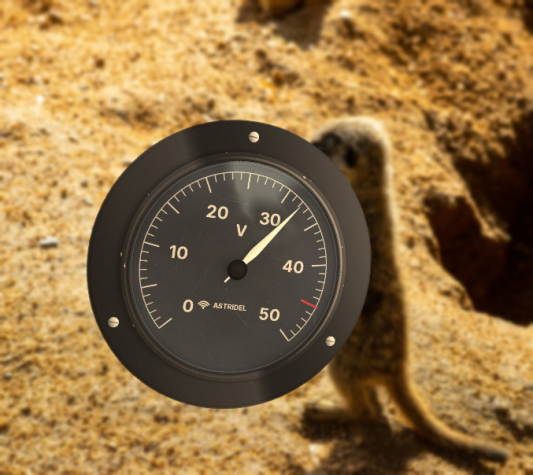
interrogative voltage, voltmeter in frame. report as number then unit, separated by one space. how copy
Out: 32 V
